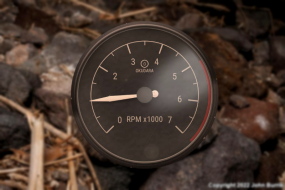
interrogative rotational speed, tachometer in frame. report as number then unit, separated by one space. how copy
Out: 1000 rpm
